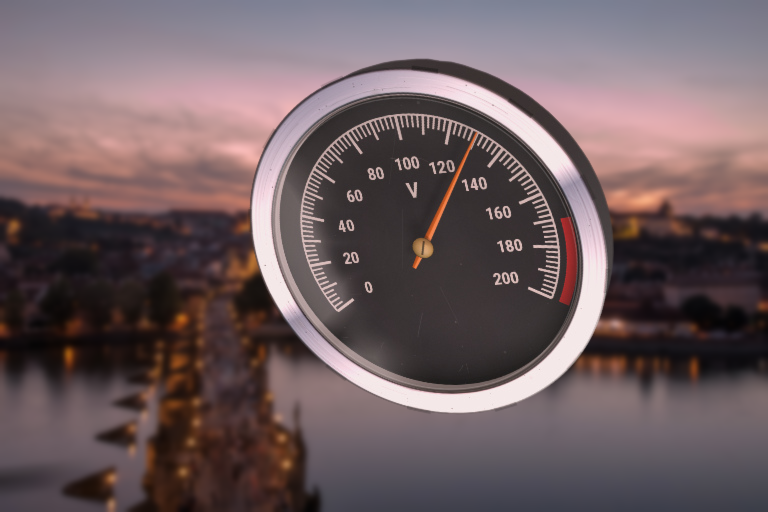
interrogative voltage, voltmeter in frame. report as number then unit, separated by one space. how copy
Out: 130 V
